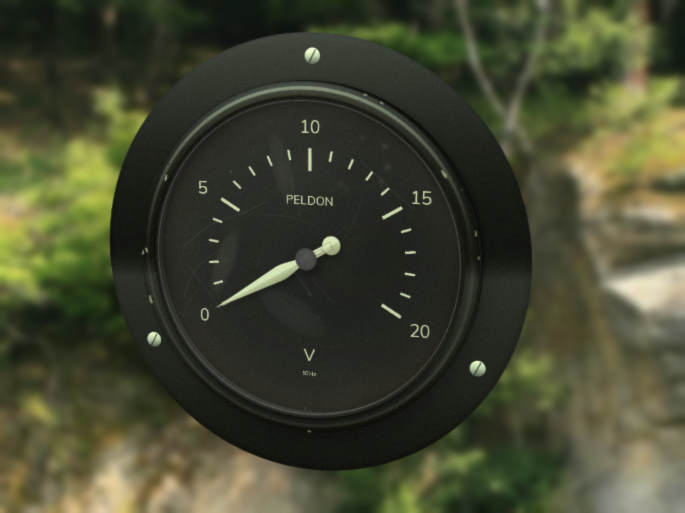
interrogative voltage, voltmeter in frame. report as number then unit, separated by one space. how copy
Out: 0 V
